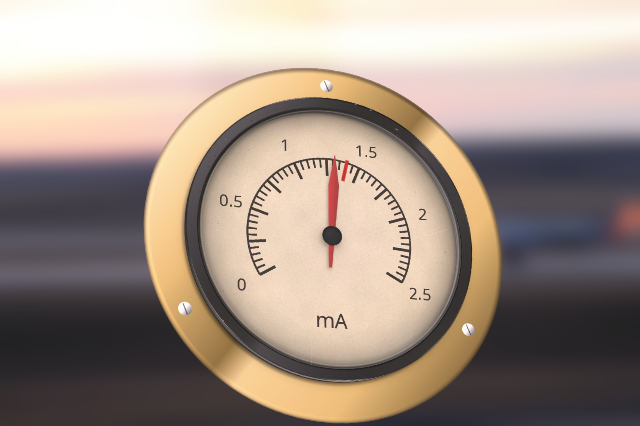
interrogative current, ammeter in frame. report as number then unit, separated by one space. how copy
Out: 1.3 mA
